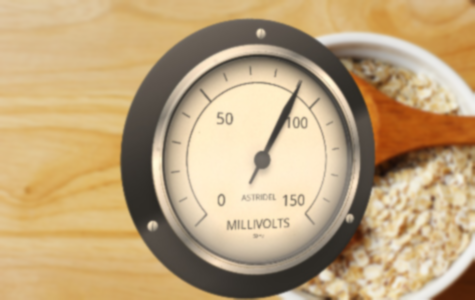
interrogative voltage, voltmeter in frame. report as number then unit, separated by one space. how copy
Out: 90 mV
